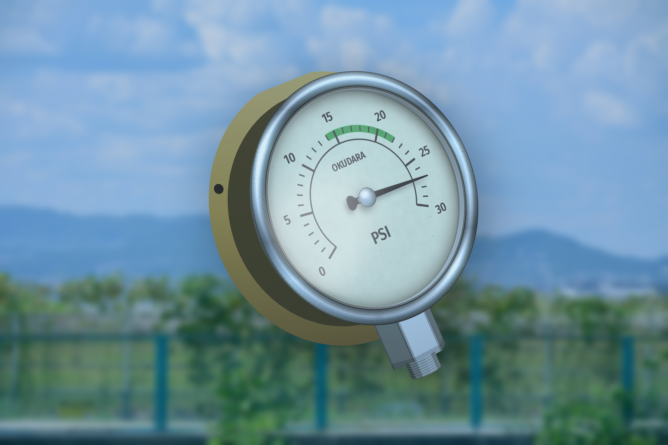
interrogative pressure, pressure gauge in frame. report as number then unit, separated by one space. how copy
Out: 27 psi
